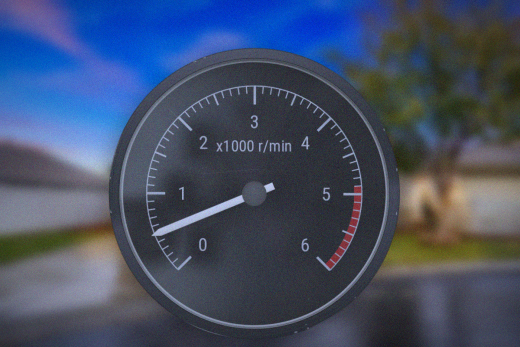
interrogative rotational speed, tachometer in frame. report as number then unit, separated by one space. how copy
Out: 500 rpm
